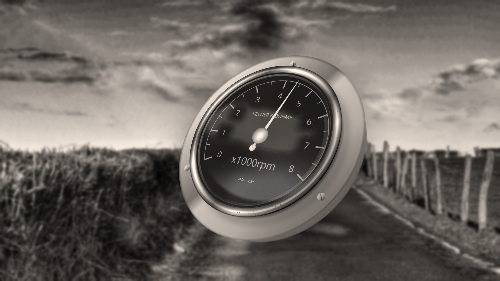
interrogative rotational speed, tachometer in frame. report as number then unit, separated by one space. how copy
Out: 4500 rpm
